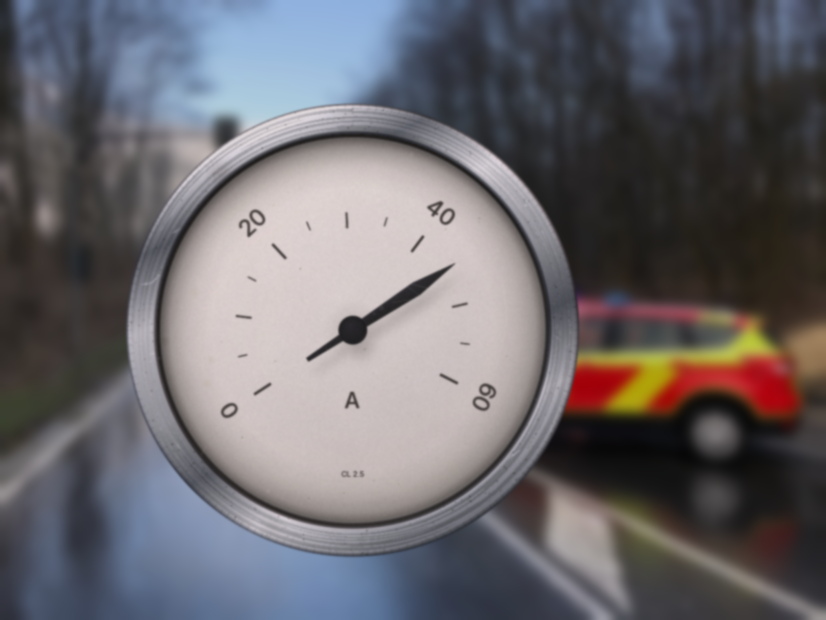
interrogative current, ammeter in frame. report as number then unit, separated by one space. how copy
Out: 45 A
